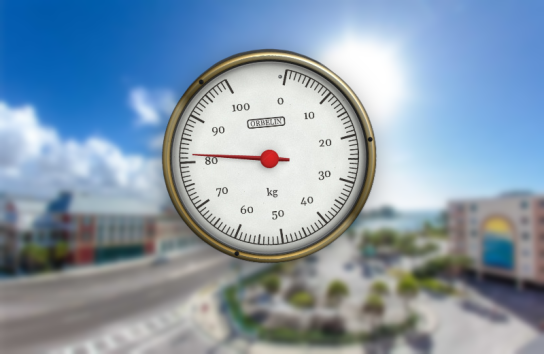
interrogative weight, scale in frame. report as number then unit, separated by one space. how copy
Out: 82 kg
